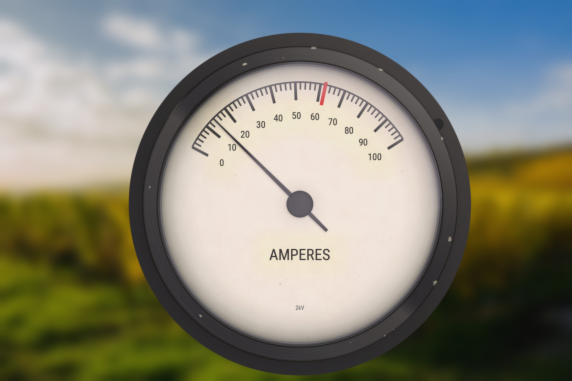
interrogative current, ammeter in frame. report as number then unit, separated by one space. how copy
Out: 14 A
